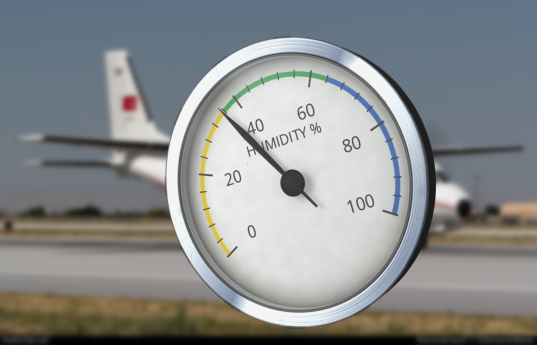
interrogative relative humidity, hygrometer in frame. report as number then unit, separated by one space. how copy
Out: 36 %
